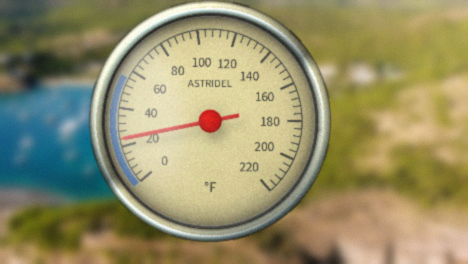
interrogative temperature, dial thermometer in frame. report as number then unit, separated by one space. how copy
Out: 24 °F
